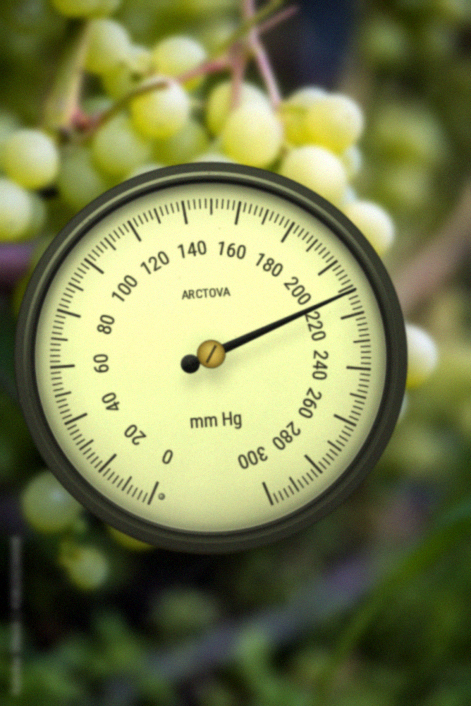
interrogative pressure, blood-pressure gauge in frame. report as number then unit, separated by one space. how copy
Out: 212 mmHg
